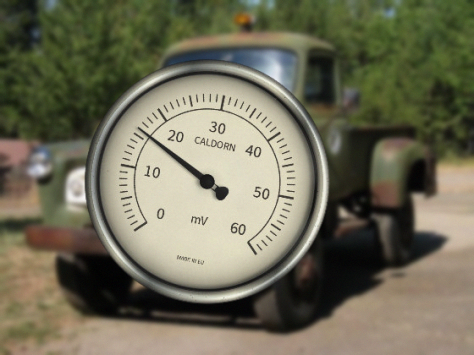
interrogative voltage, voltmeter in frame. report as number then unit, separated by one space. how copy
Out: 16 mV
